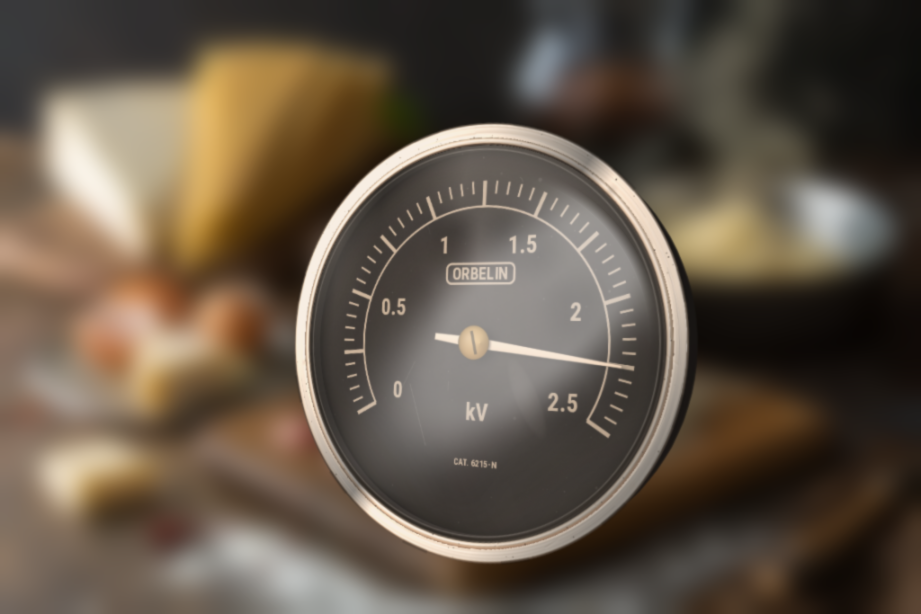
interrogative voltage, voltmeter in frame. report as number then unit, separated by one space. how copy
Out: 2.25 kV
